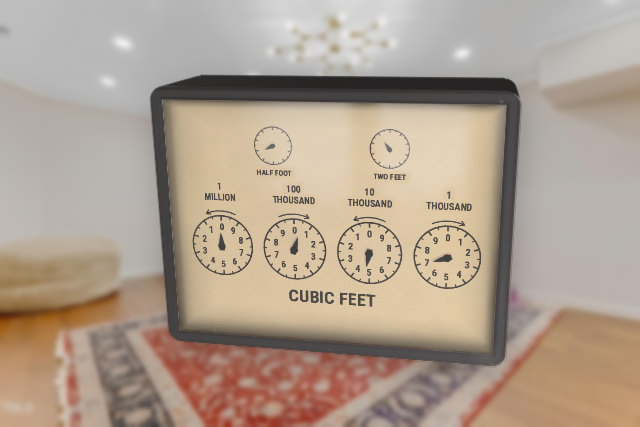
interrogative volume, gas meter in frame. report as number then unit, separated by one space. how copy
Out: 4700 ft³
